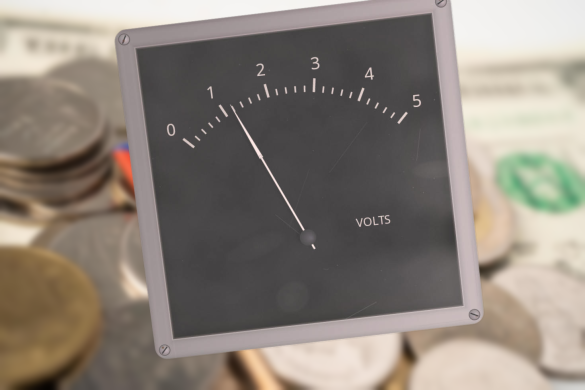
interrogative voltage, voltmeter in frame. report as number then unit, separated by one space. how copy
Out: 1.2 V
